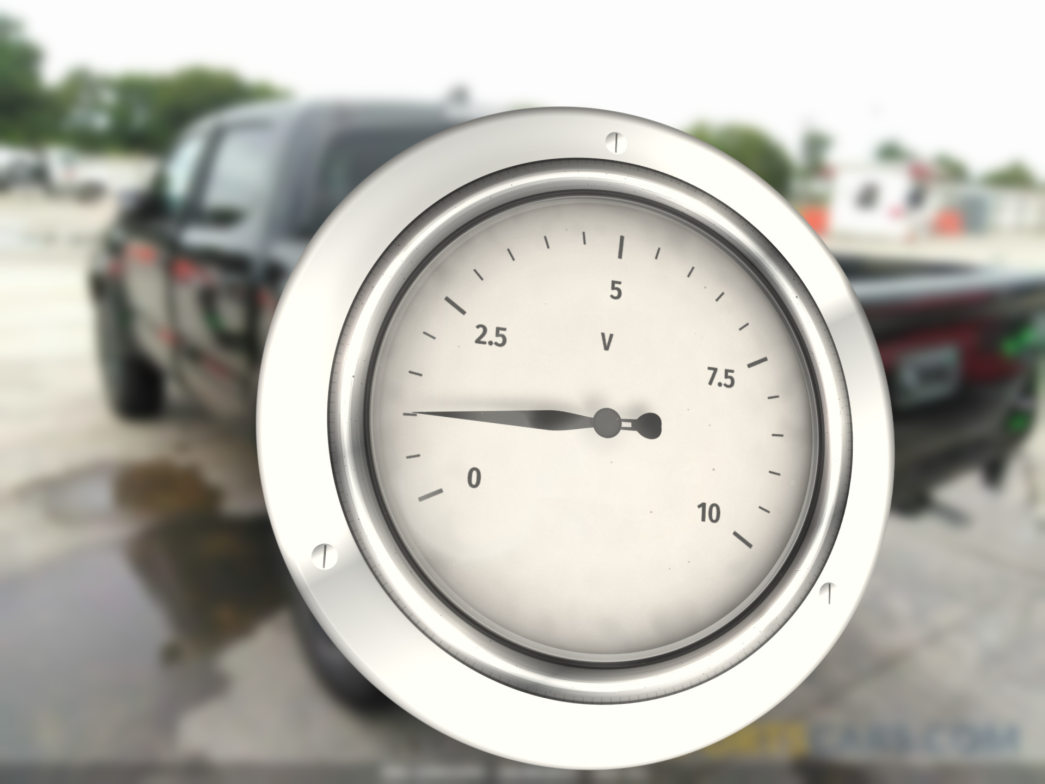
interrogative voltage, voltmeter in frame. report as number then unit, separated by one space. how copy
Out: 1 V
